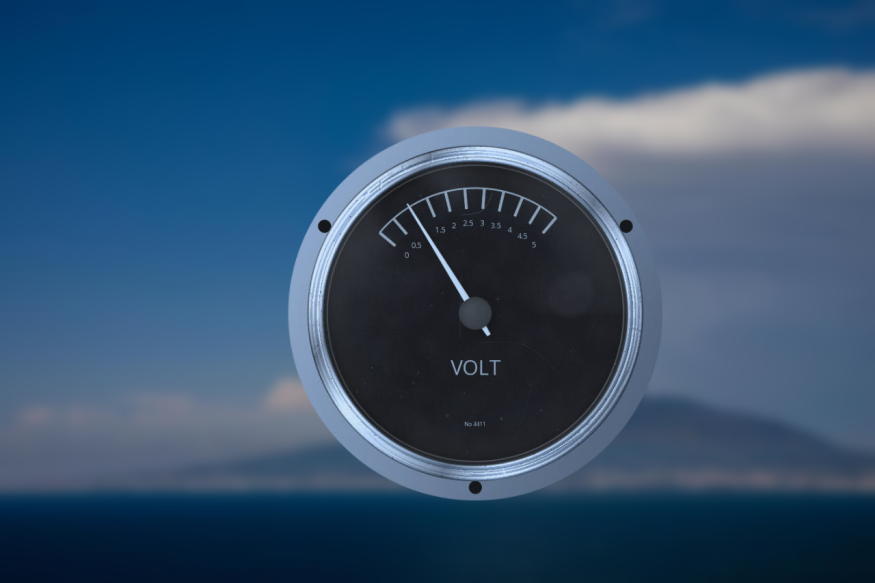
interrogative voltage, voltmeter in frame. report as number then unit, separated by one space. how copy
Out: 1 V
